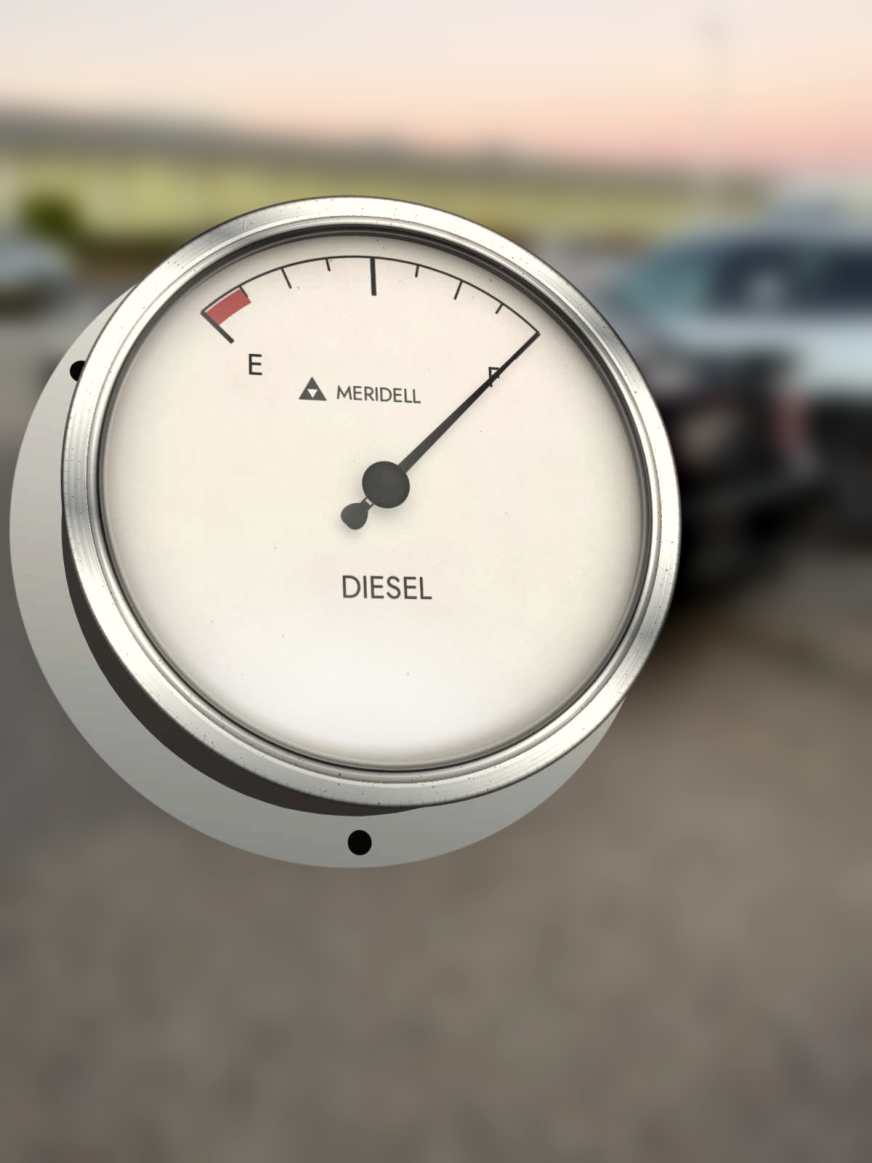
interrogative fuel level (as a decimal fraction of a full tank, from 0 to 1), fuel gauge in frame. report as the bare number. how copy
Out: 1
